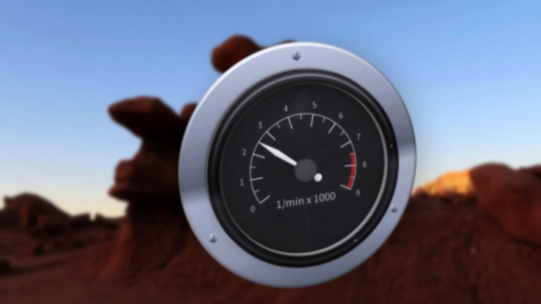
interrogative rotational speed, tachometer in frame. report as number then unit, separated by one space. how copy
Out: 2500 rpm
